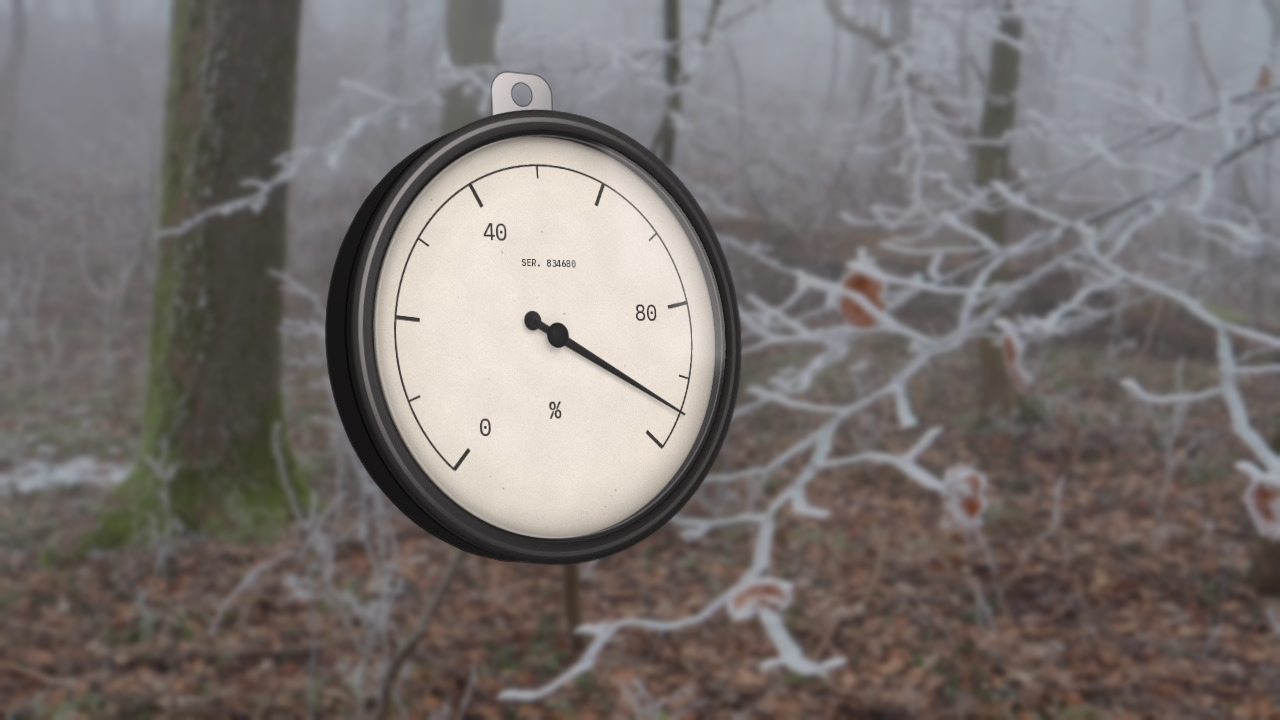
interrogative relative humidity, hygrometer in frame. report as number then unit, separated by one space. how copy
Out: 95 %
